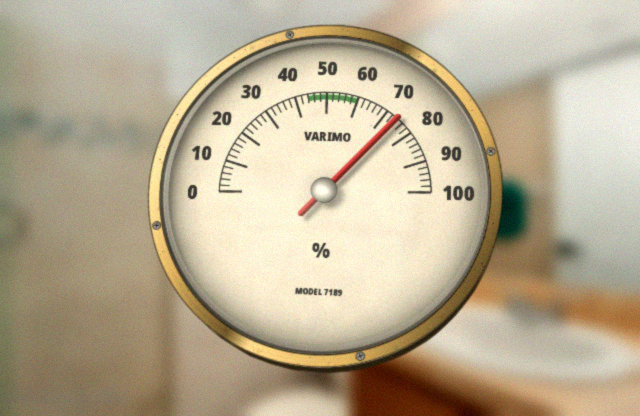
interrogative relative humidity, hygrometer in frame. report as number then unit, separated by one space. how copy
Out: 74 %
